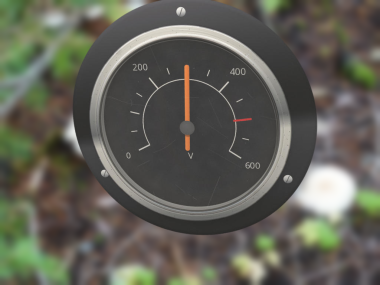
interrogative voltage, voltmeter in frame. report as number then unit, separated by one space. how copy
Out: 300 V
